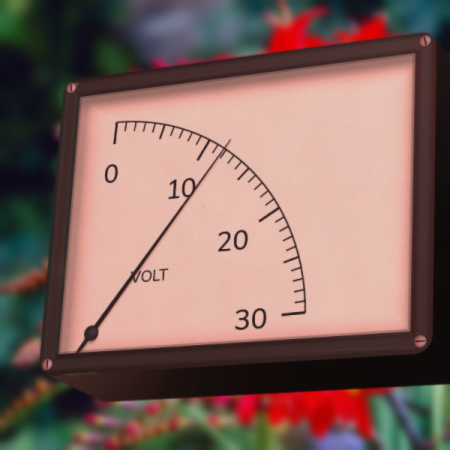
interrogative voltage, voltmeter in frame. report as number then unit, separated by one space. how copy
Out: 12 V
